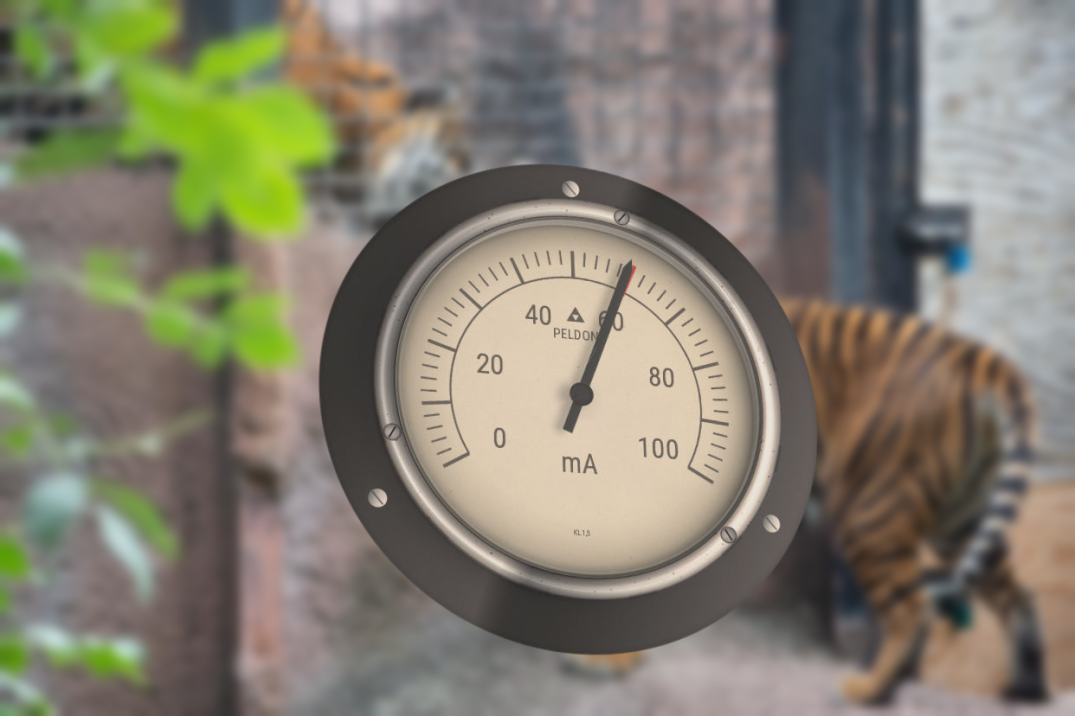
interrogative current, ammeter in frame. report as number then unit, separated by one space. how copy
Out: 59 mA
